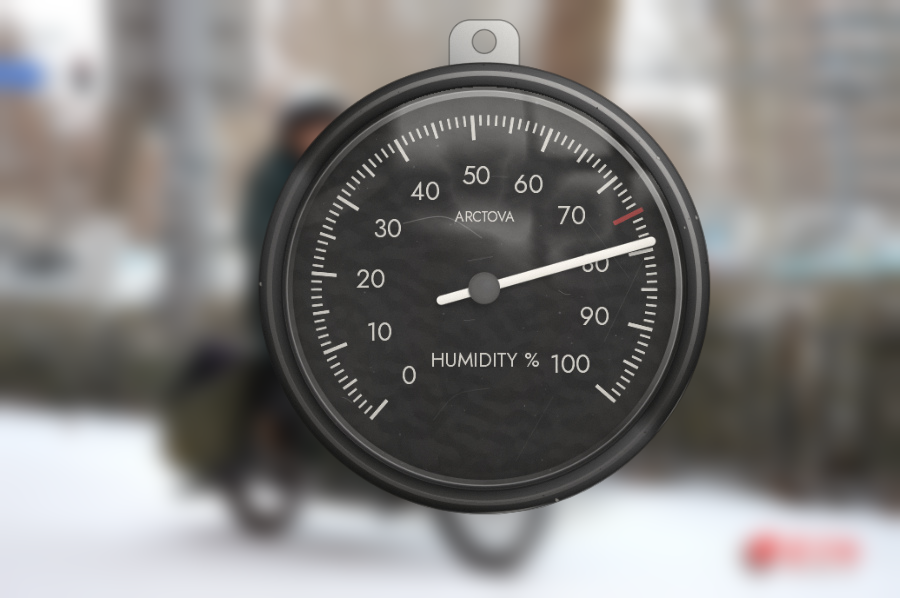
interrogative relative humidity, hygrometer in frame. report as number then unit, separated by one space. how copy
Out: 79 %
